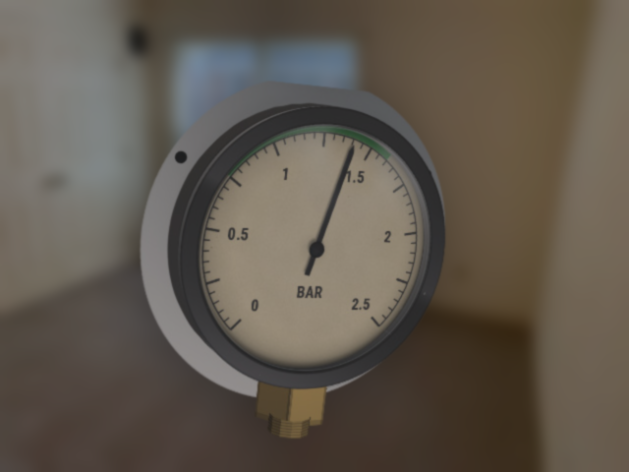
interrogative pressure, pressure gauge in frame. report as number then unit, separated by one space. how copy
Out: 1.4 bar
